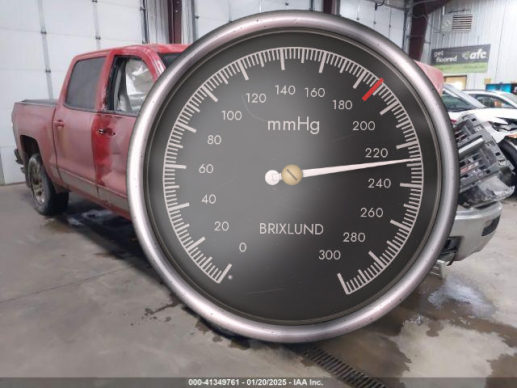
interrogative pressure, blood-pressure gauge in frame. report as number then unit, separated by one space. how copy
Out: 228 mmHg
